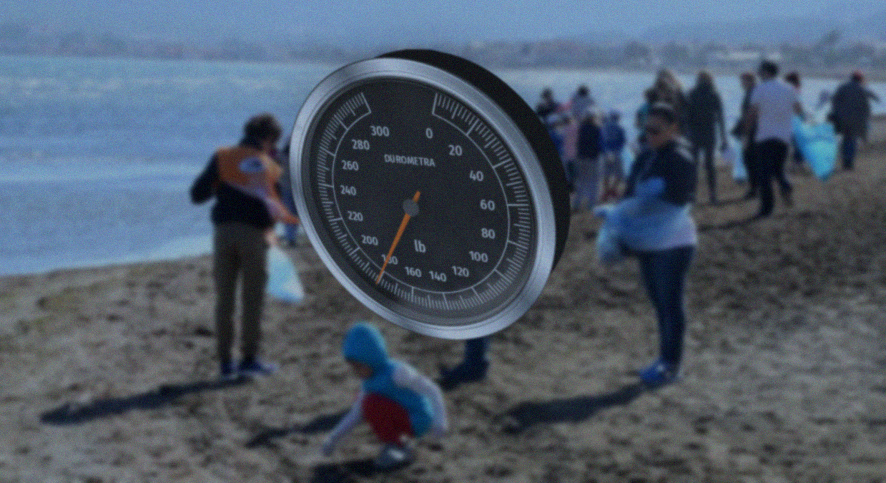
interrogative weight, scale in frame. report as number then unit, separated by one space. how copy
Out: 180 lb
